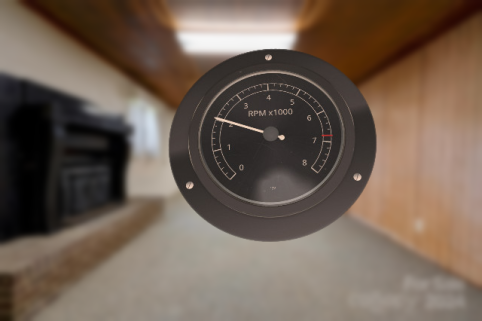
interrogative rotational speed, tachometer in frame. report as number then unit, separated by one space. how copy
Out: 2000 rpm
